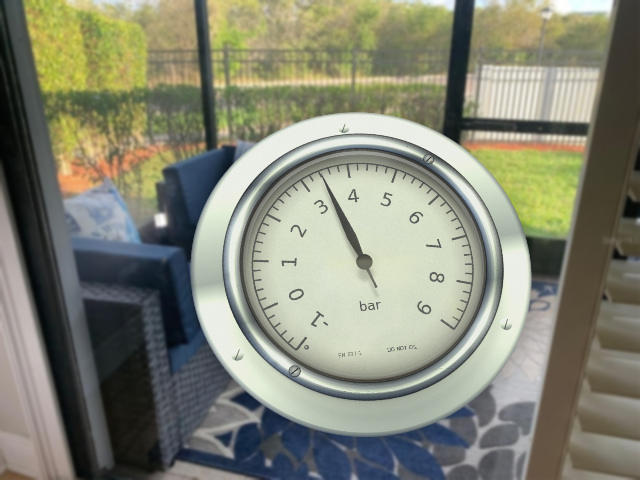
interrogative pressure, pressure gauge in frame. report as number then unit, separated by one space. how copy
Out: 3.4 bar
